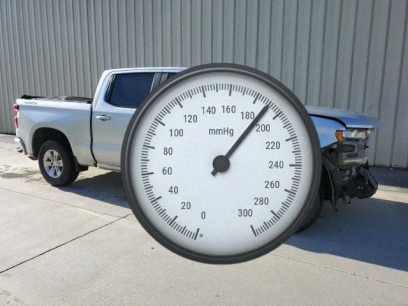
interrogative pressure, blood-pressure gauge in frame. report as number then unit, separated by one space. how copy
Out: 190 mmHg
